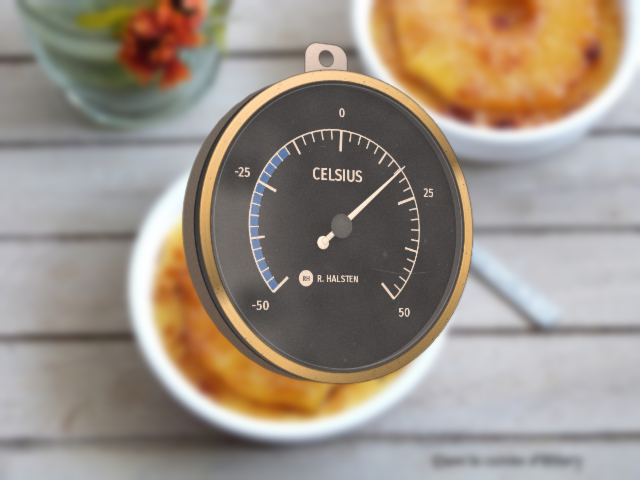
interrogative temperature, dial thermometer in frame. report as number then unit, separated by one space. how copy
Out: 17.5 °C
